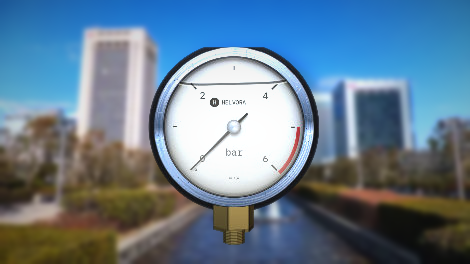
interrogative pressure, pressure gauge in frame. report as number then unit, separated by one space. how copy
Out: 0 bar
